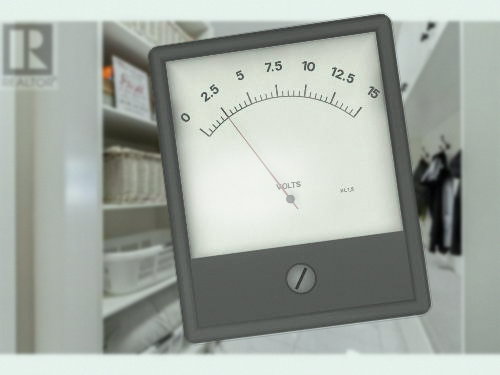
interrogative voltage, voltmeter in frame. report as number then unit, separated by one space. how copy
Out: 2.5 V
